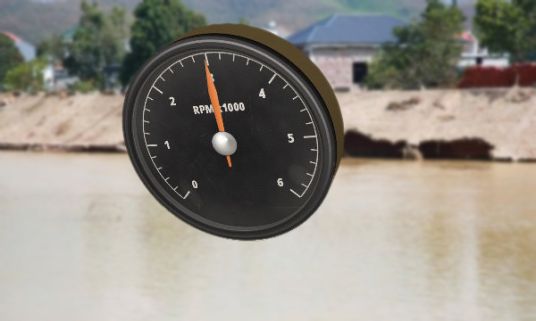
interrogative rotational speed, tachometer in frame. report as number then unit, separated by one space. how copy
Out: 3000 rpm
